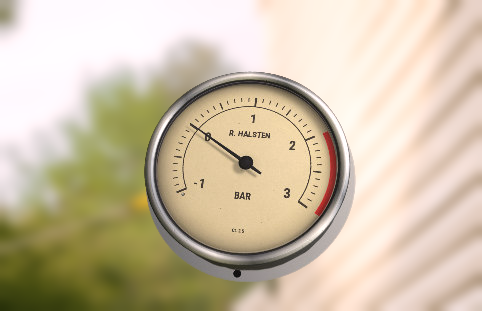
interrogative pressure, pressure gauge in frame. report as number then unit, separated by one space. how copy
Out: 0 bar
